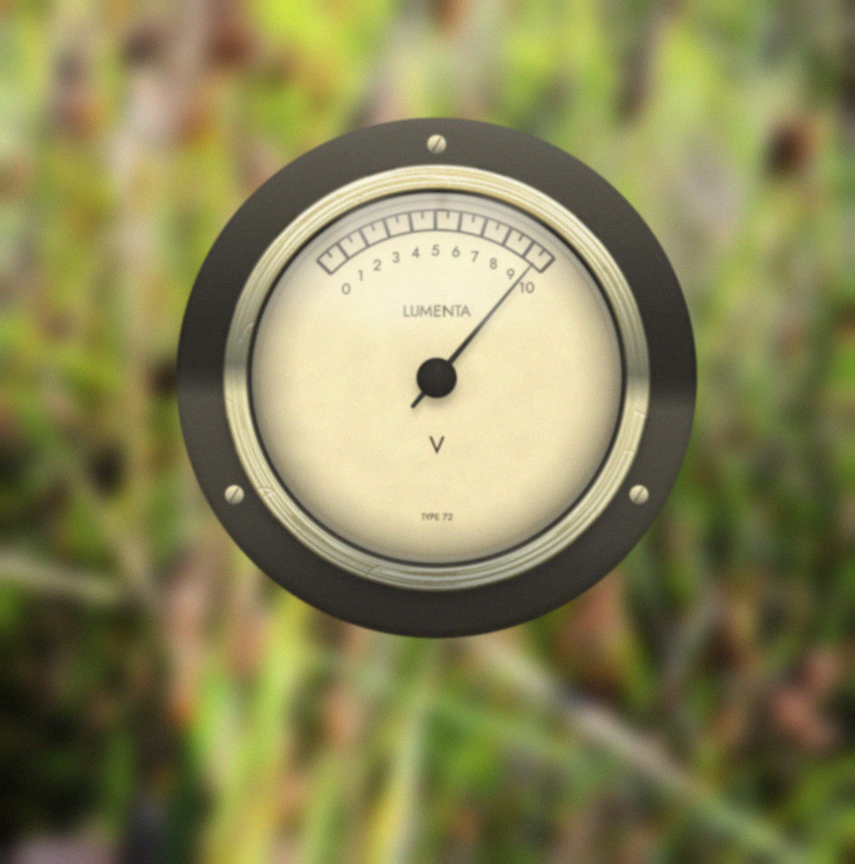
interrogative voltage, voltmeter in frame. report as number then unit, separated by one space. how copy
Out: 9.5 V
